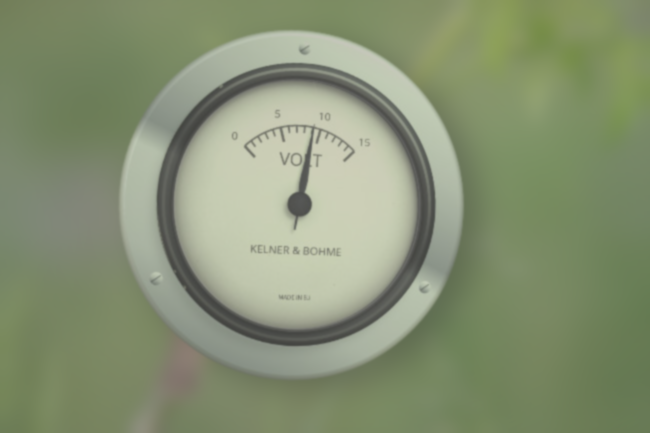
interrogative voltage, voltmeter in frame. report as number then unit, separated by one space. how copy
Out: 9 V
